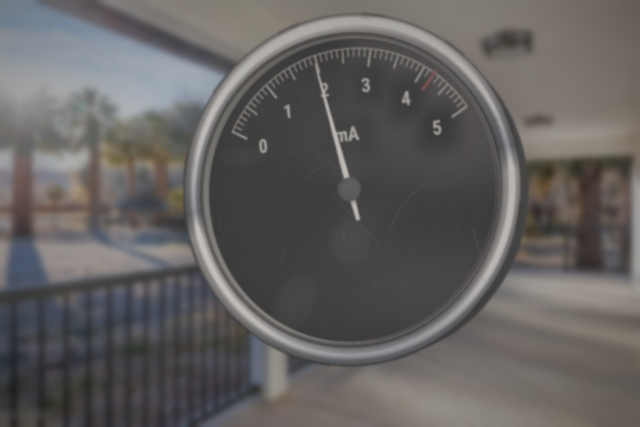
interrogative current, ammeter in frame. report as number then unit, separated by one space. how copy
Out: 2 mA
